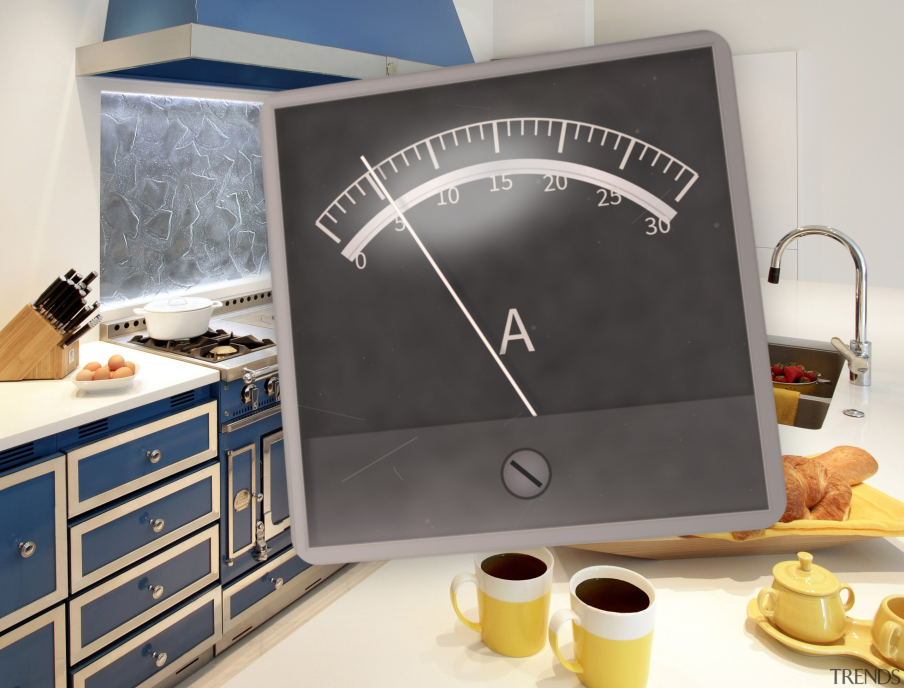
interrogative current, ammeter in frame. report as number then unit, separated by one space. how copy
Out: 5.5 A
